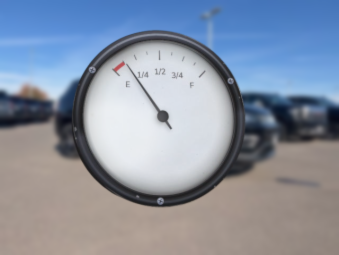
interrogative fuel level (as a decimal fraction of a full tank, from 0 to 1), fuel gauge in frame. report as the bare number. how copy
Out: 0.125
